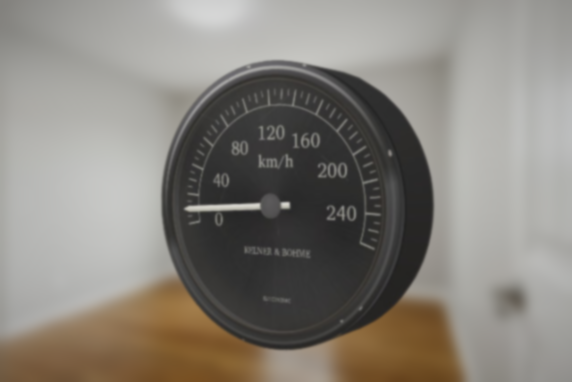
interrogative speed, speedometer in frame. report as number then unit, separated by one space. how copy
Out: 10 km/h
